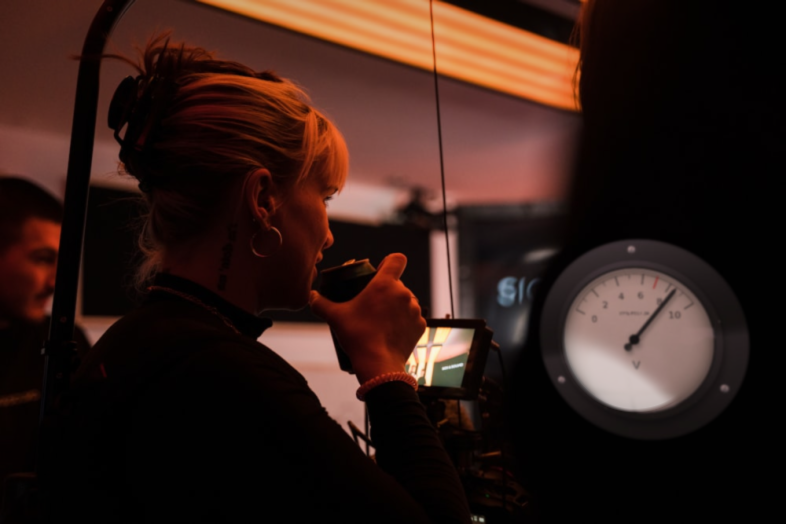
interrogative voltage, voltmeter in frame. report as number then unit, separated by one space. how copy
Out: 8.5 V
